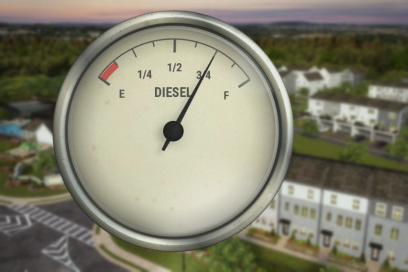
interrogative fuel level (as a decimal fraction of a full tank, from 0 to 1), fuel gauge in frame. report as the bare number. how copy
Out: 0.75
